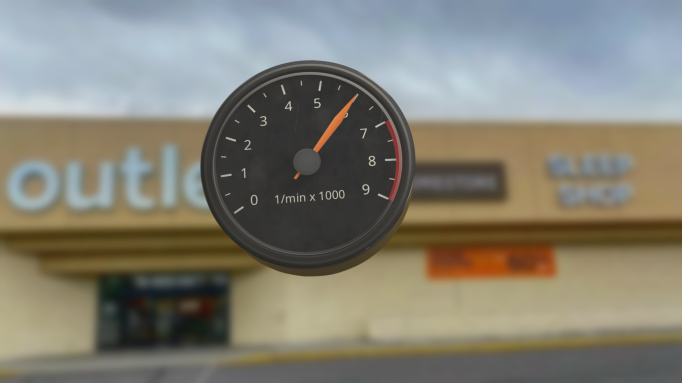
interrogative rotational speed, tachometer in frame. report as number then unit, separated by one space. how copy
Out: 6000 rpm
